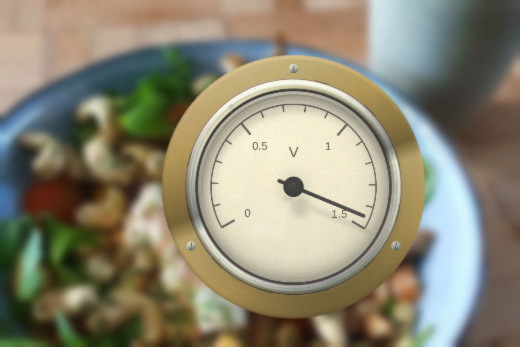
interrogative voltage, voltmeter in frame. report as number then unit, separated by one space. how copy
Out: 1.45 V
